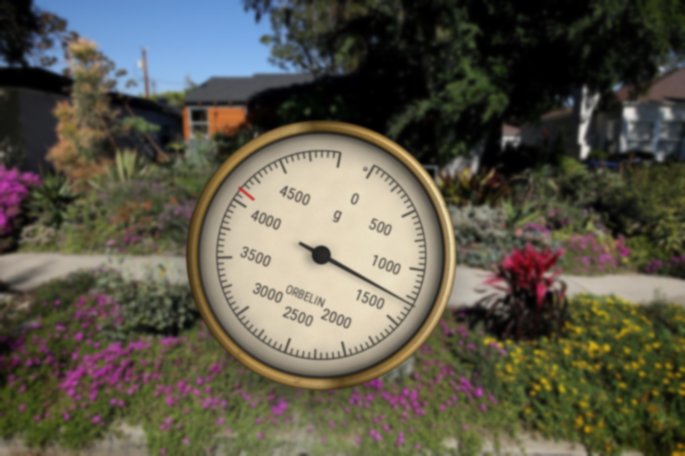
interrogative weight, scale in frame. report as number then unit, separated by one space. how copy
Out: 1300 g
